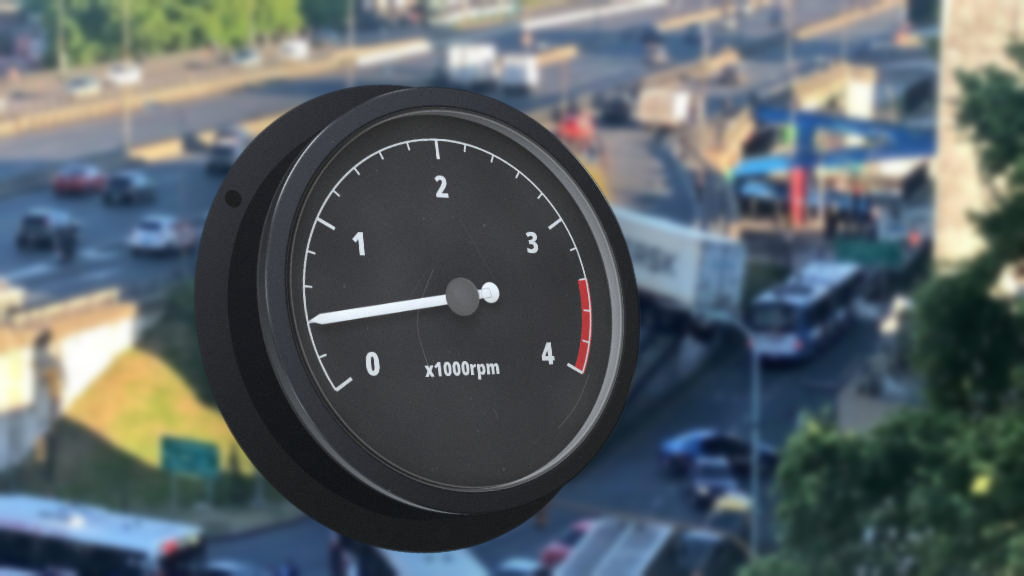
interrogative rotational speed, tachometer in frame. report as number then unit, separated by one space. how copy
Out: 400 rpm
